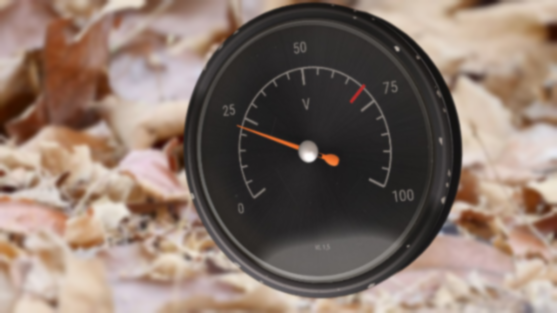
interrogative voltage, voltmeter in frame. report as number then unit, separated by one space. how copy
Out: 22.5 V
